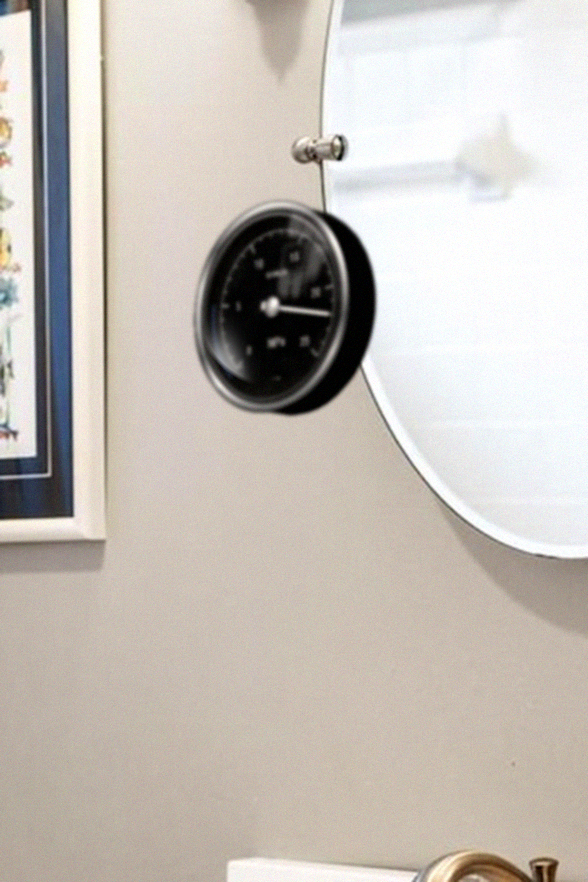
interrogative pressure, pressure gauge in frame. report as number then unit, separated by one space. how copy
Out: 22 MPa
